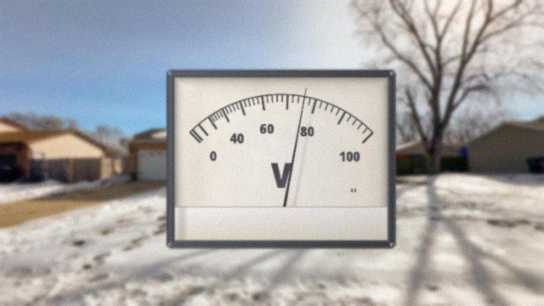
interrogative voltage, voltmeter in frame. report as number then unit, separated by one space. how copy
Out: 76 V
